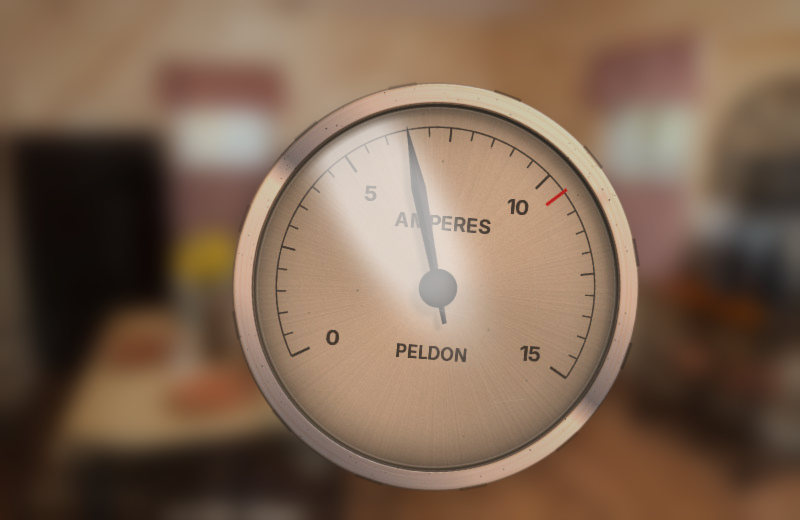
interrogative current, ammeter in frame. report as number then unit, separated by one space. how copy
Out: 6.5 A
